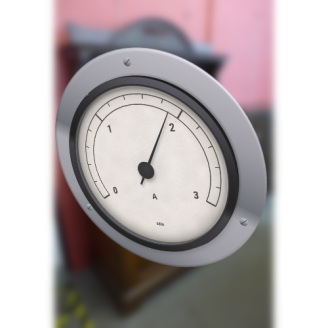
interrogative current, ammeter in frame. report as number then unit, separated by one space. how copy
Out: 1.9 A
